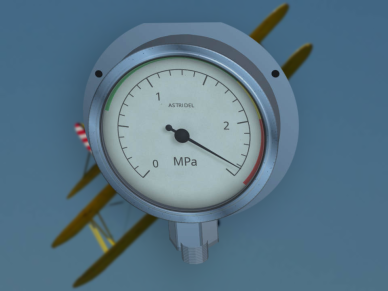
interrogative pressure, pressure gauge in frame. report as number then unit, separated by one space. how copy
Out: 2.4 MPa
